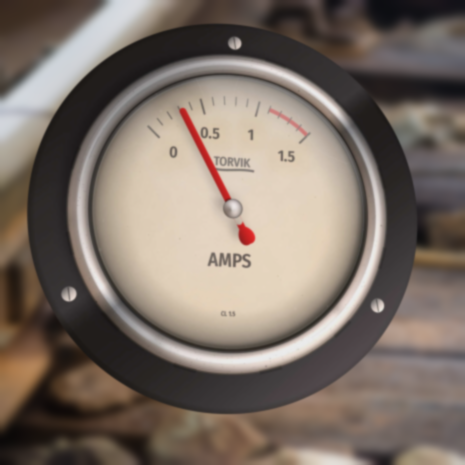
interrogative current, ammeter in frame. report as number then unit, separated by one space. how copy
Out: 0.3 A
